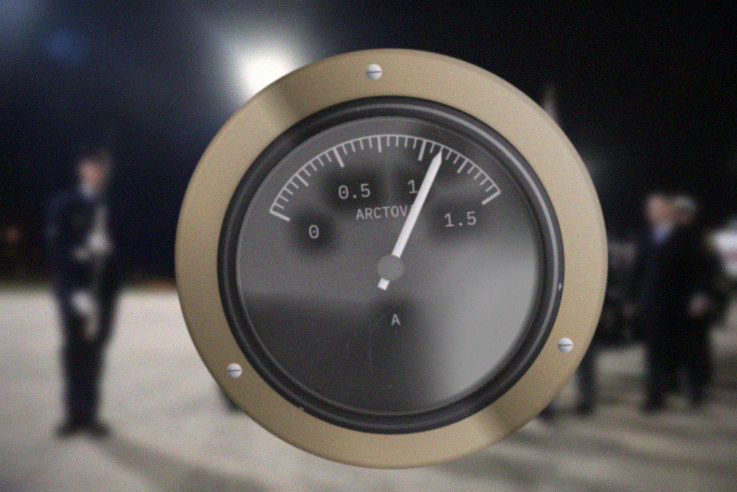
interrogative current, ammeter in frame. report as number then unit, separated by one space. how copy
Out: 1.1 A
